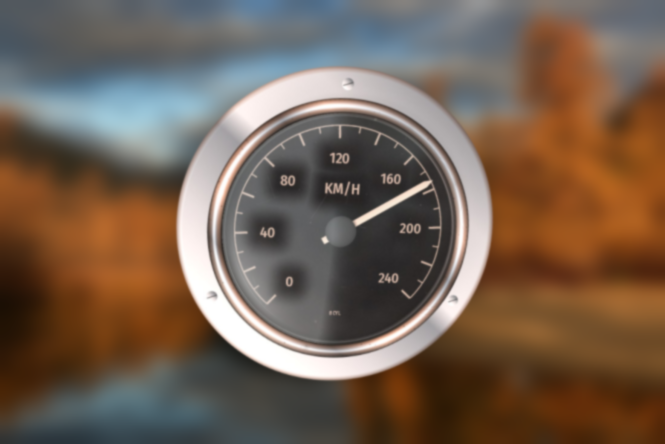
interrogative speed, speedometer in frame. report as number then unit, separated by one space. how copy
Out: 175 km/h
